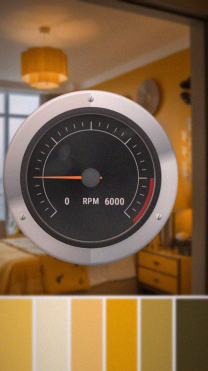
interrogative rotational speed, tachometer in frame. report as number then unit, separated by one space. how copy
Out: 1000 rpm
